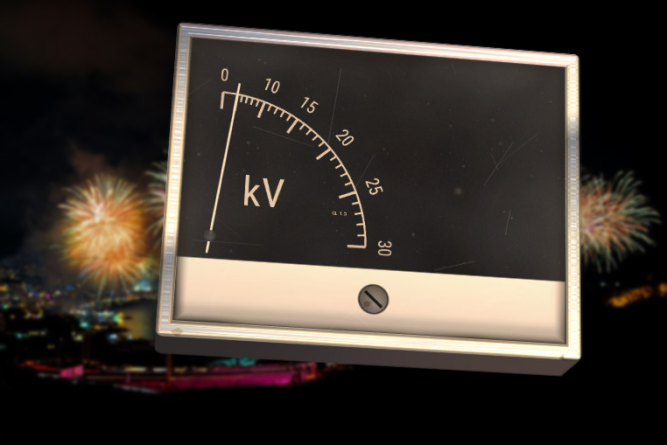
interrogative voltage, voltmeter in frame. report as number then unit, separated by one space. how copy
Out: 5 kV
